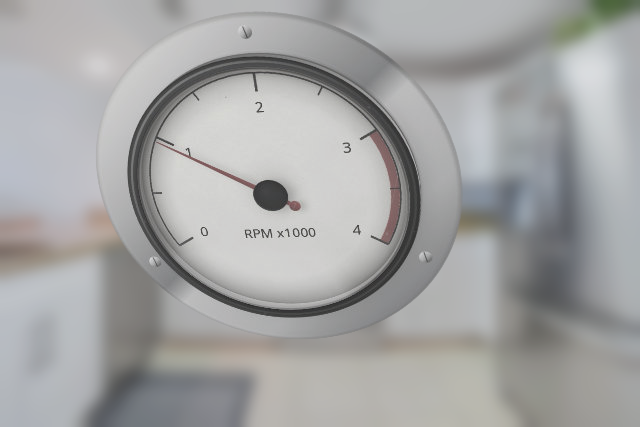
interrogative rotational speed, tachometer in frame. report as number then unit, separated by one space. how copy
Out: 1000 rpm
